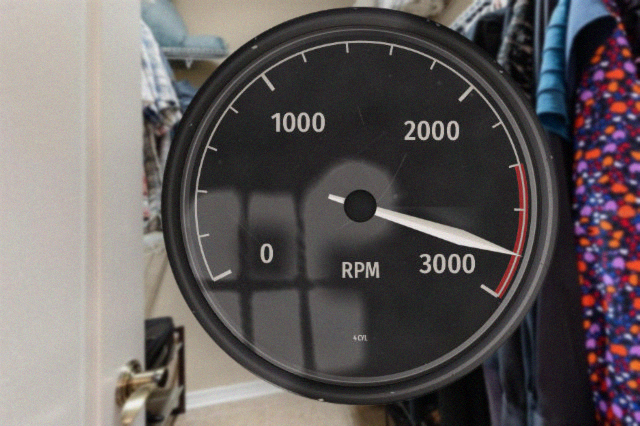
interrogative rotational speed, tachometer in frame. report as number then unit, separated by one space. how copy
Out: 2800 rpm
